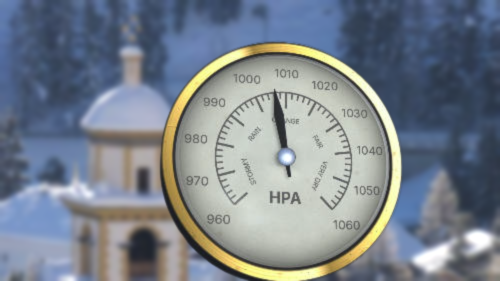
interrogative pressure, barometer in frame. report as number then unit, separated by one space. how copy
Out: 1006 hPa
